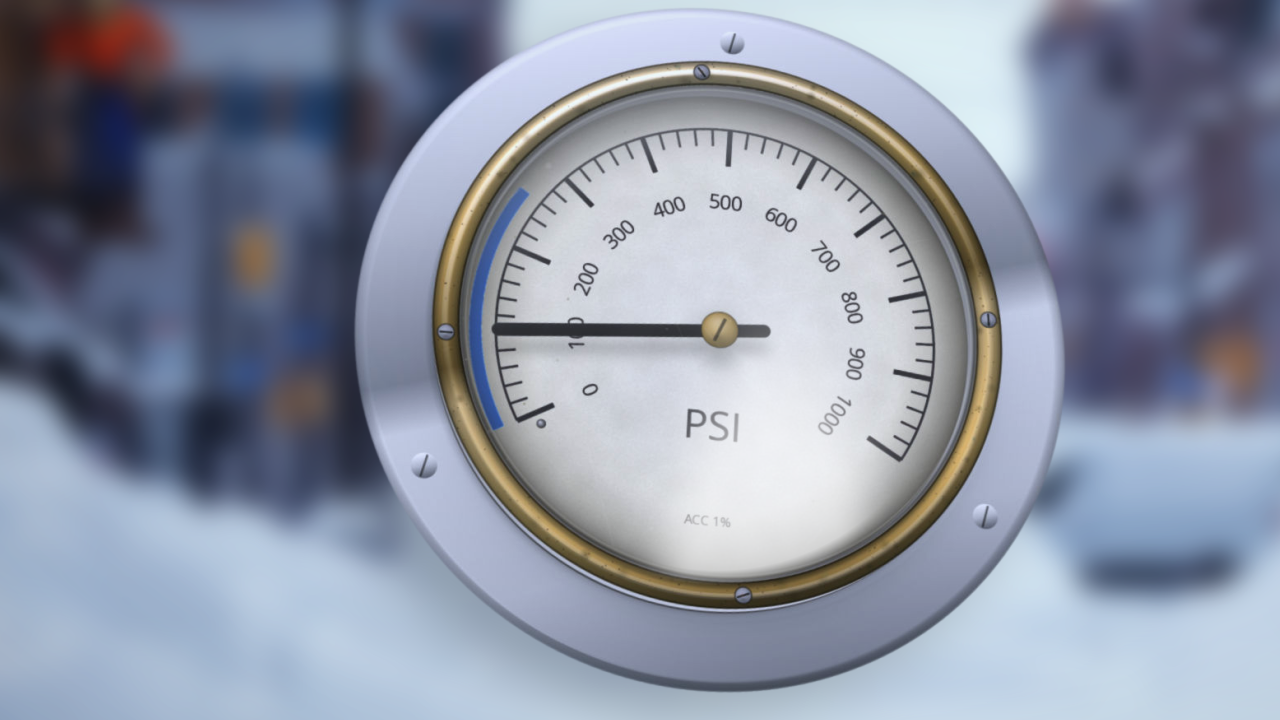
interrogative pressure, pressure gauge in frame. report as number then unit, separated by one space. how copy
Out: 100 psi
